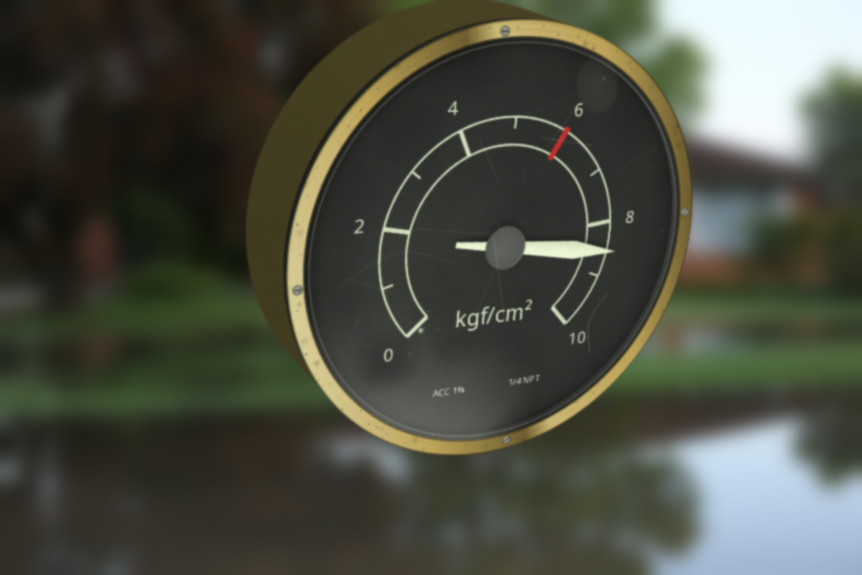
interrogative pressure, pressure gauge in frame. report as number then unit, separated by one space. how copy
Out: 8.5 kg/cm²
